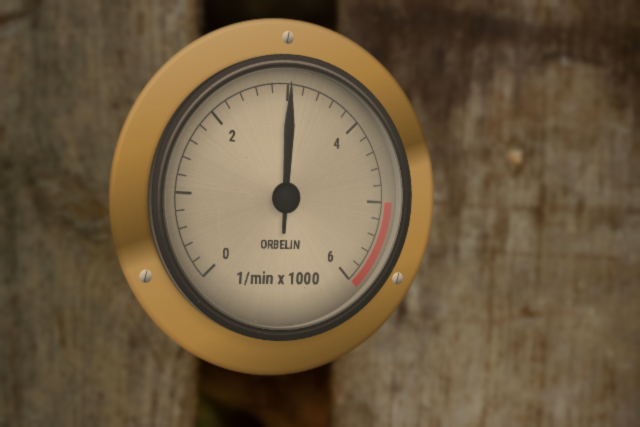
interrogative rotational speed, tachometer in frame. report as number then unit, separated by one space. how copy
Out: 3000 rpm
